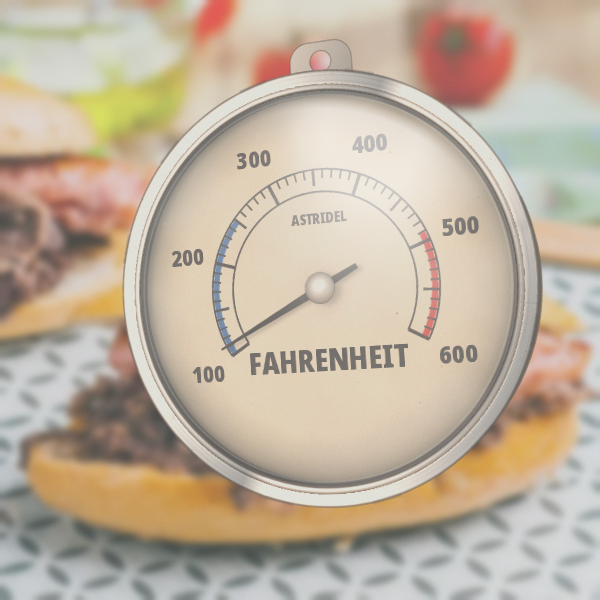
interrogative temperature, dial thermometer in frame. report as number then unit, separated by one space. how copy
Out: 110 °F
